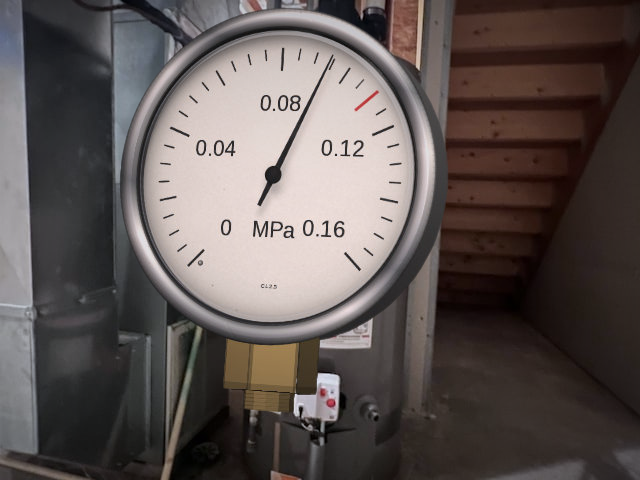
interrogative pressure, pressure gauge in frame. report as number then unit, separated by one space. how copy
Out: 0.095 MPa
